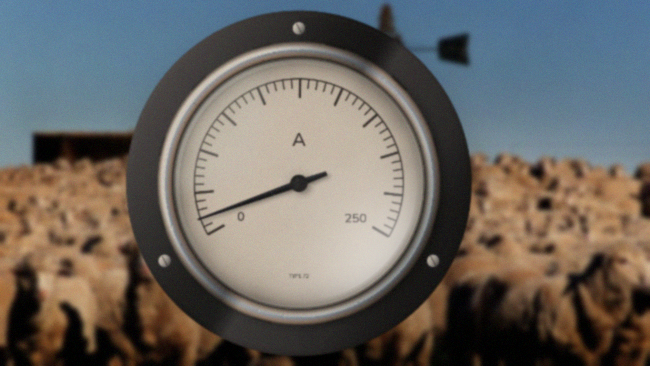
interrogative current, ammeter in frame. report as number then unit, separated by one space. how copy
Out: 10 A
